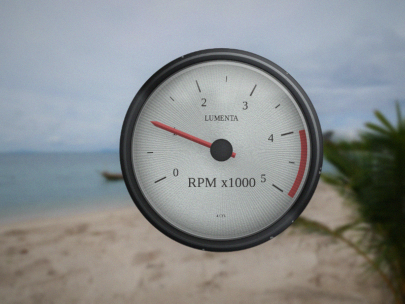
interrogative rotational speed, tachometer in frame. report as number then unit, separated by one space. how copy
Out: 1000 rpm
